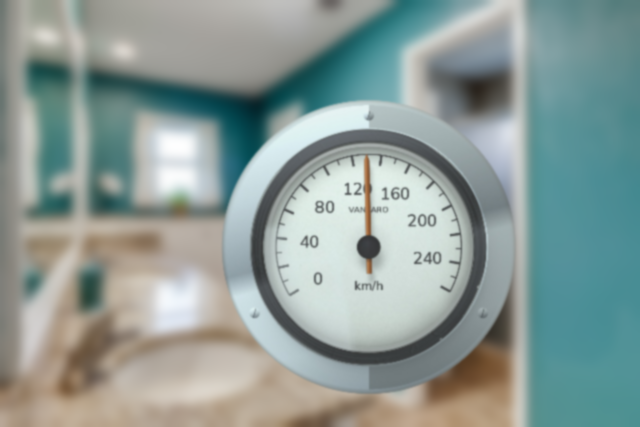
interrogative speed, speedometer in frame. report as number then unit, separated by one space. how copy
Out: 130 km/h
